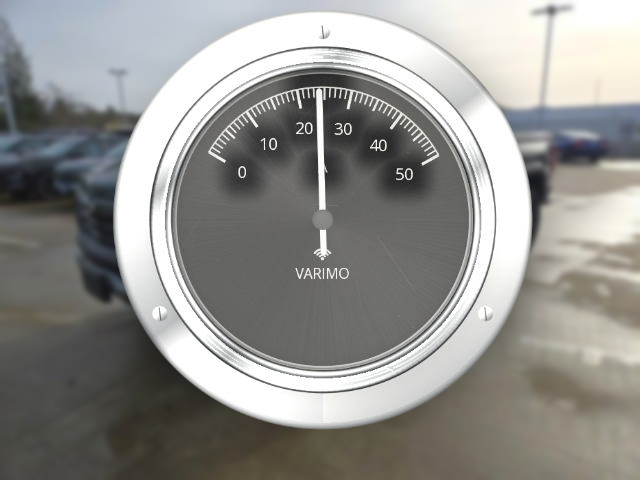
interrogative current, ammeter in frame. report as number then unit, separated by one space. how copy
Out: 24 A
